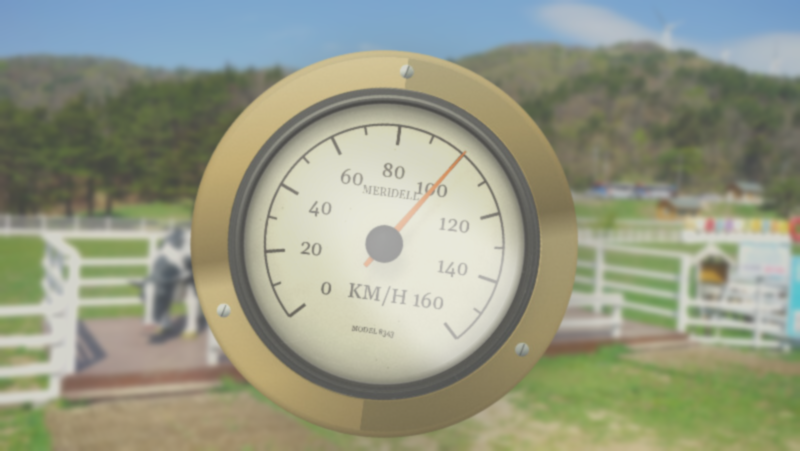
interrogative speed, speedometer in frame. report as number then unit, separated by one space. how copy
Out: 100 km/h
